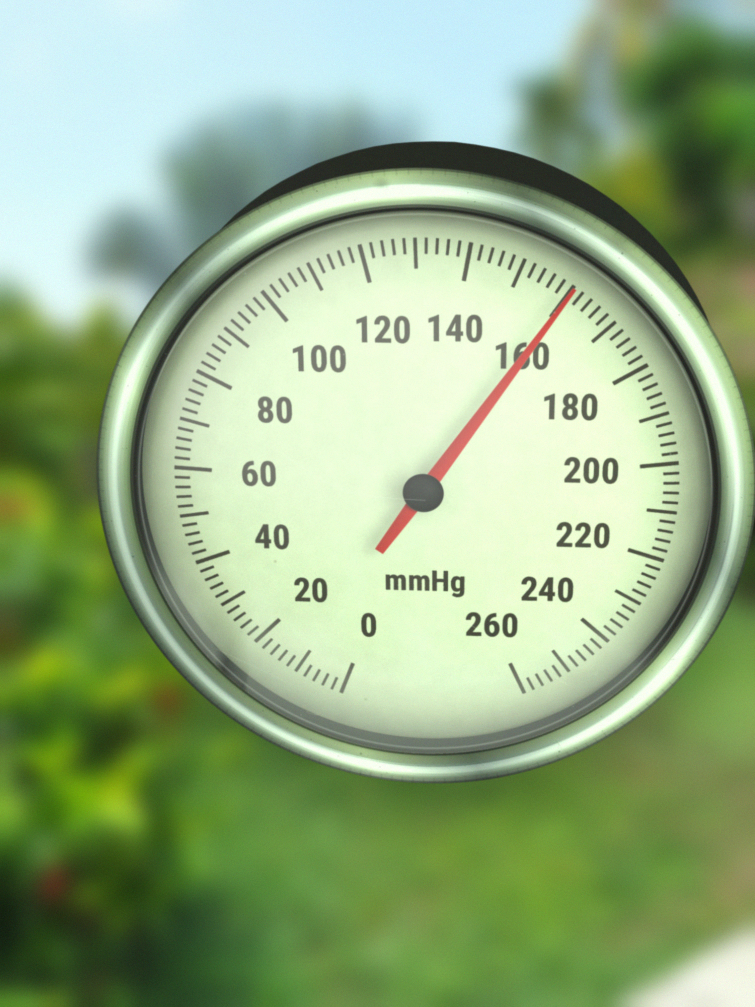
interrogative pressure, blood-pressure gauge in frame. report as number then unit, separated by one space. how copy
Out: 160 mmHg
